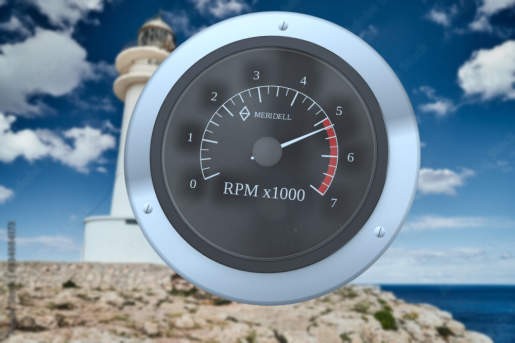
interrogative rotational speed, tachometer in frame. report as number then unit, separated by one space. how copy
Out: 5250 rpm
